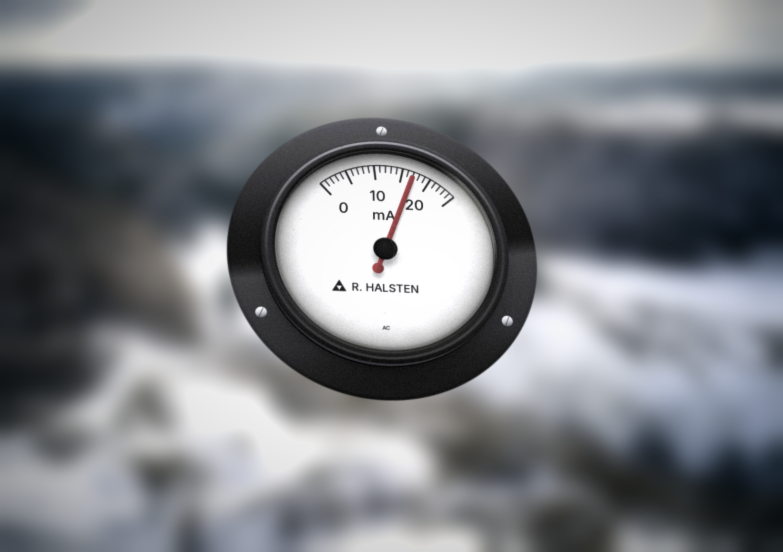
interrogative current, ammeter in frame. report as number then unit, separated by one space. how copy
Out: 17 mA
